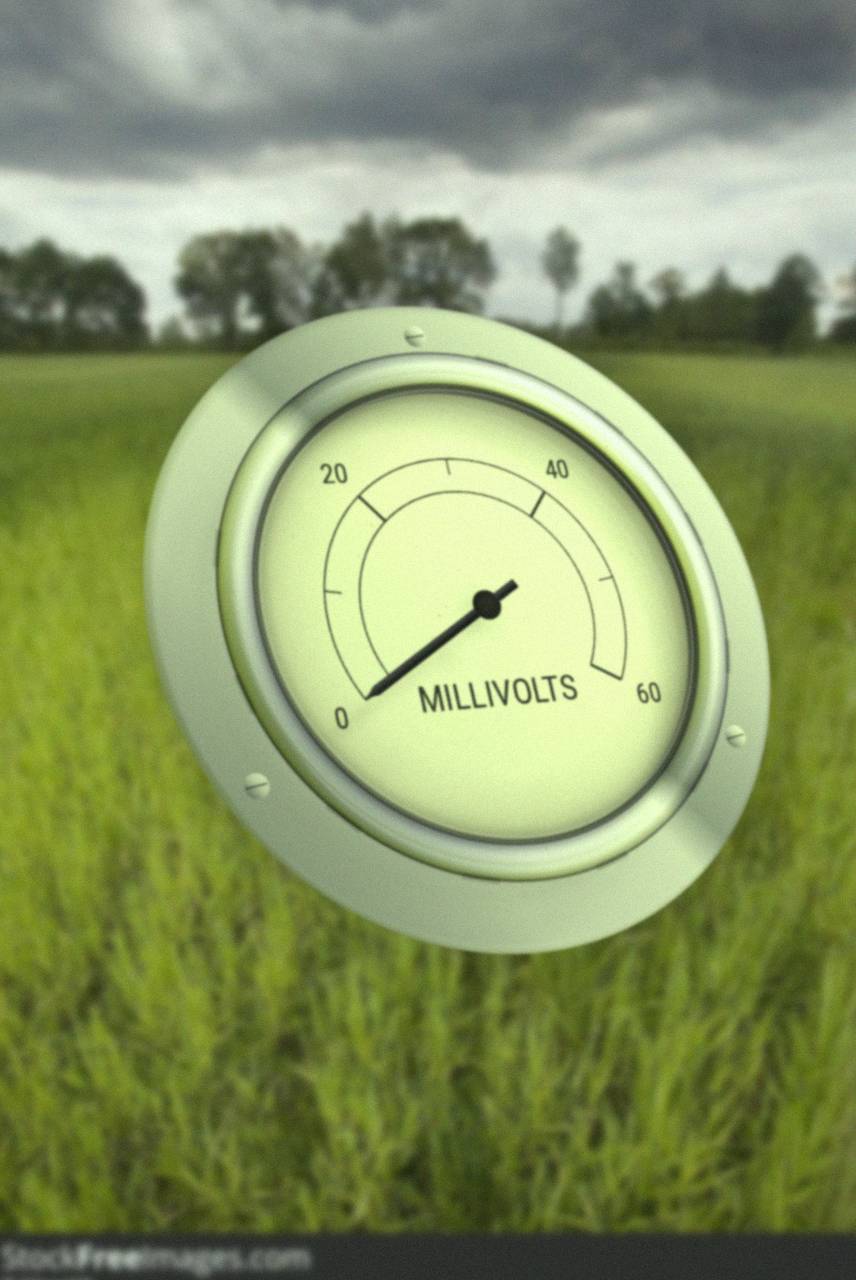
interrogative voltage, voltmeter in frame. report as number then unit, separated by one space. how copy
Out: 0 mV
